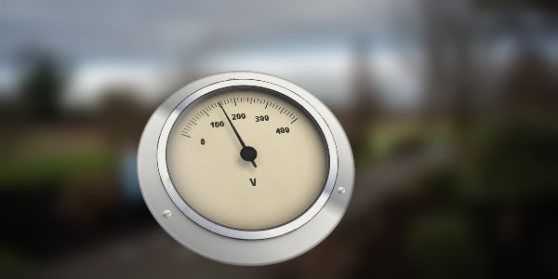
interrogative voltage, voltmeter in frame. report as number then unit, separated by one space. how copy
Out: 150 V
